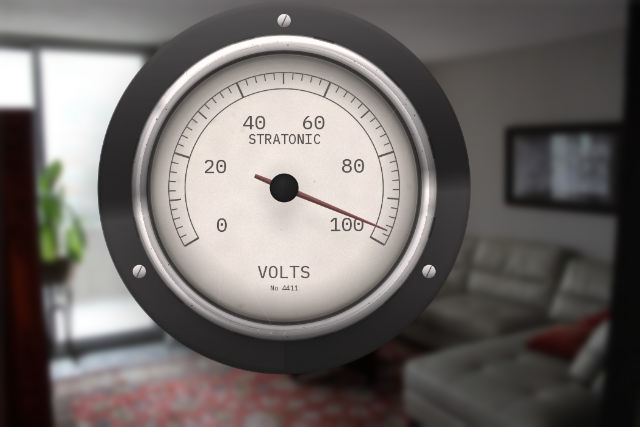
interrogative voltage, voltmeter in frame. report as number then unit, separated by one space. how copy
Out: 97 V
